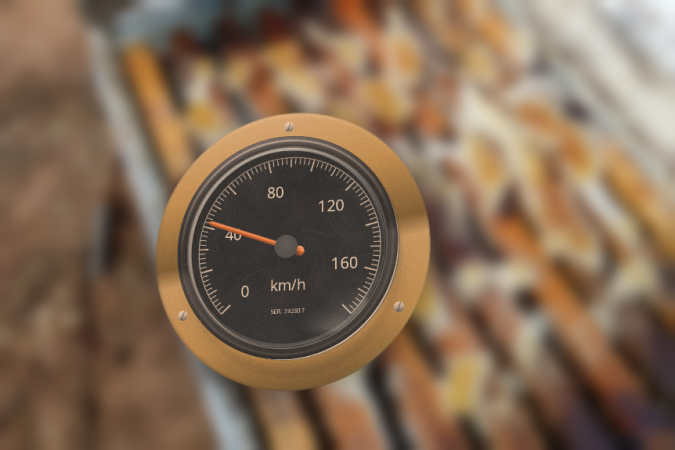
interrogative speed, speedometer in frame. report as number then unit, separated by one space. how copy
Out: 42 km/h
